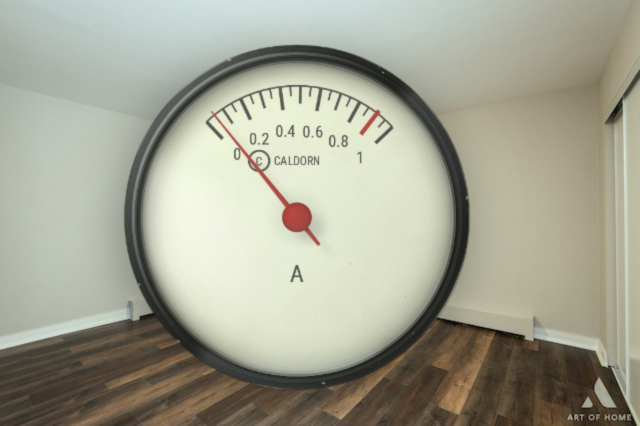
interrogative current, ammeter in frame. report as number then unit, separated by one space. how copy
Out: 0.05 A
